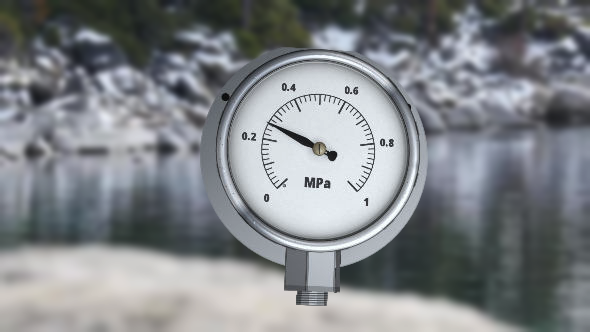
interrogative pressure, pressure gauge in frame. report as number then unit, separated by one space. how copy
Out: 0.26 MPa
